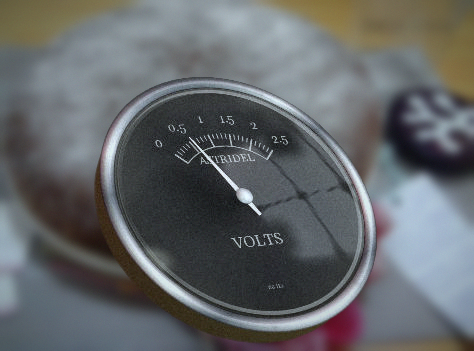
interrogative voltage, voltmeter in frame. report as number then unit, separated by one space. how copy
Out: 0.5 V
